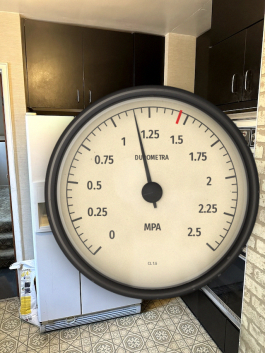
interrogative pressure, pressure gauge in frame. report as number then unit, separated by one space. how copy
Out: 1.15 MPa
